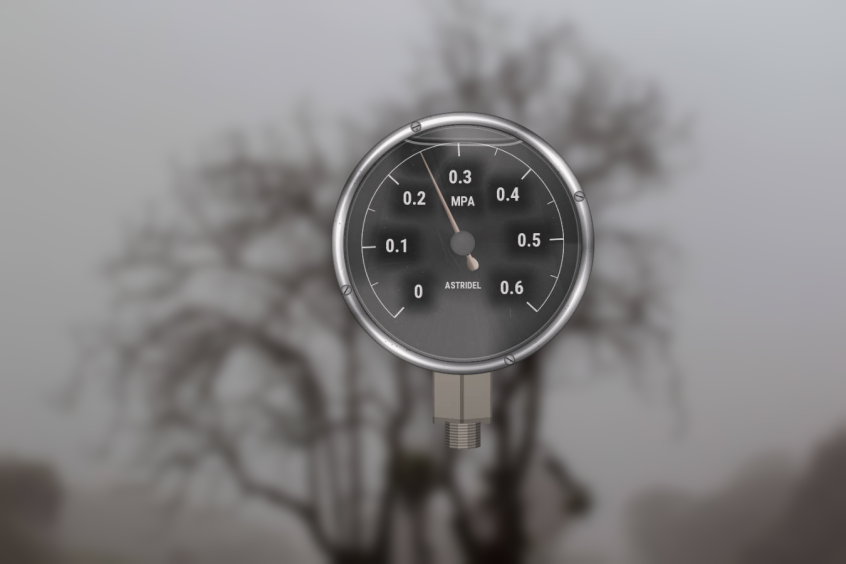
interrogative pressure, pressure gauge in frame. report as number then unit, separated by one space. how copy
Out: 0.25 MPa
